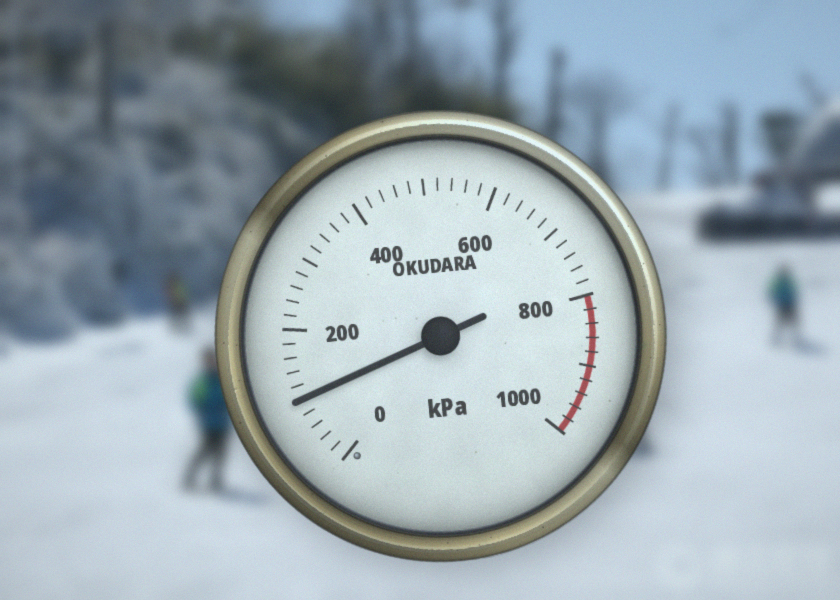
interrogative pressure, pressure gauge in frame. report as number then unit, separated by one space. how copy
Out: 100 kPa
